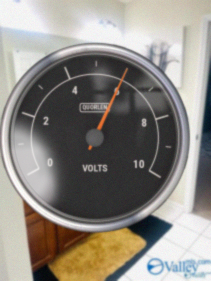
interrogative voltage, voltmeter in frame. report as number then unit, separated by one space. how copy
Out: 6 V
